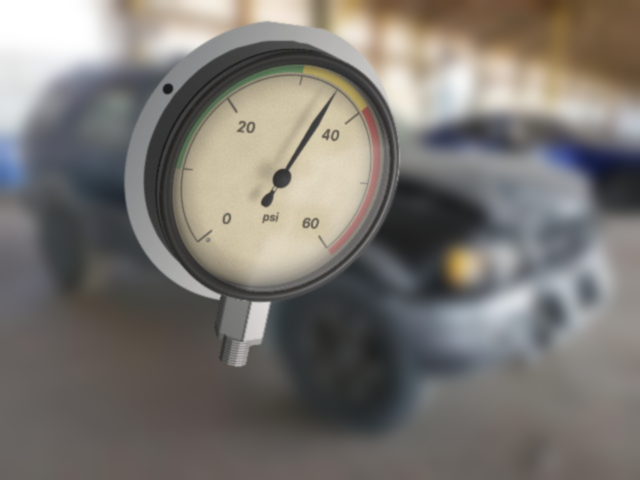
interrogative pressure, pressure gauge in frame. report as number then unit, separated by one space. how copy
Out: 35 psi
